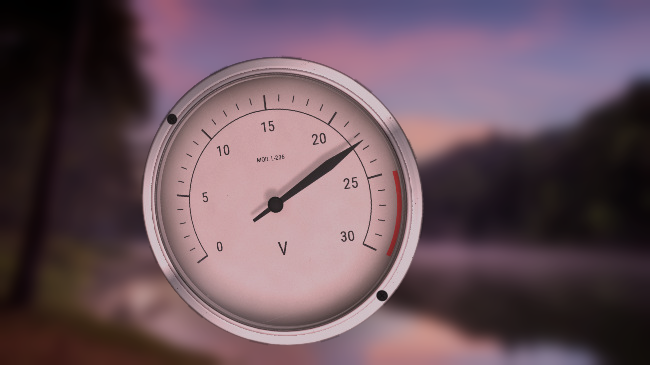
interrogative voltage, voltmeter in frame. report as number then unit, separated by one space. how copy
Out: 22.5 V
